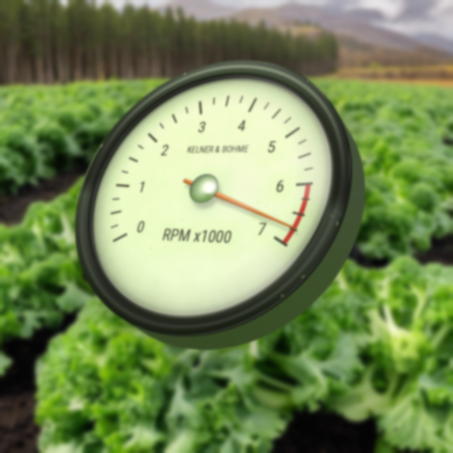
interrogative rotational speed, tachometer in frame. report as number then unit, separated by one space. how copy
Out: 6750 rpm
